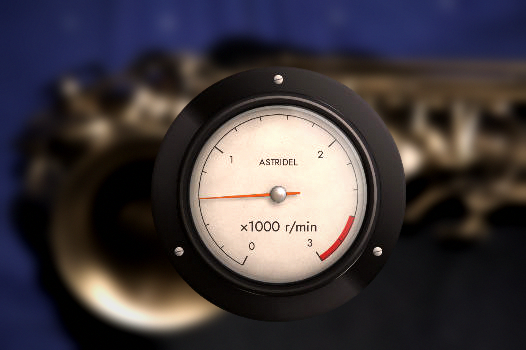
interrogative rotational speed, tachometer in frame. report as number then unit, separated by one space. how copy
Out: 600 rpm
